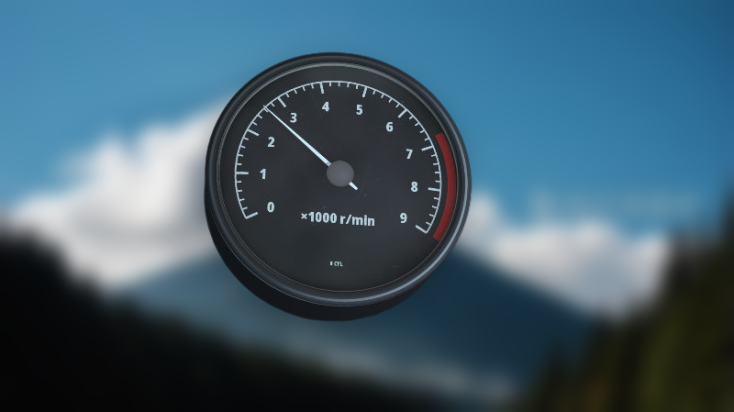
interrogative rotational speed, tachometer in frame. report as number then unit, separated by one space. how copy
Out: 2600 rpm
